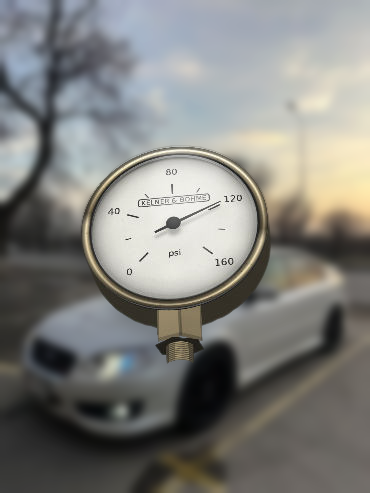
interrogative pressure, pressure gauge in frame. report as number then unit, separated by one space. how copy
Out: 120 psi
